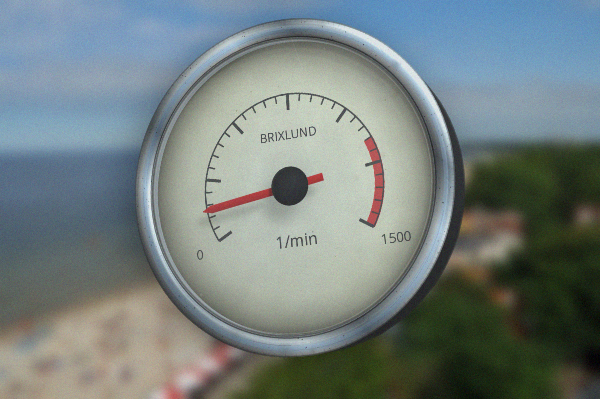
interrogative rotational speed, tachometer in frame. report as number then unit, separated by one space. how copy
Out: 125 rpm
